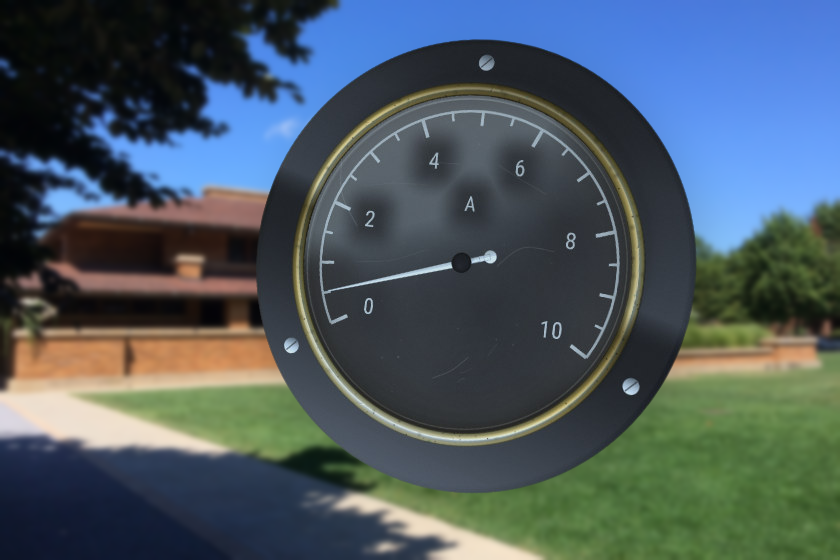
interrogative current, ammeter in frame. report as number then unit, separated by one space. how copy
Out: 0.5 A
